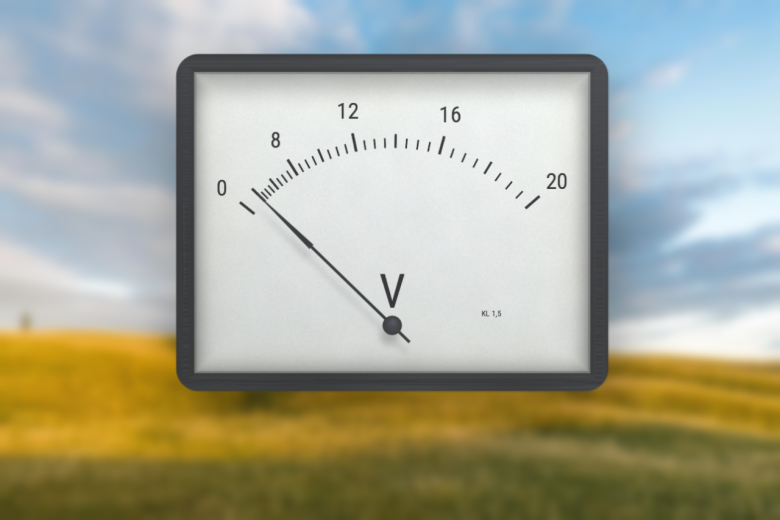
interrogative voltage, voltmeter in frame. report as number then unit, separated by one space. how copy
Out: 4 V
